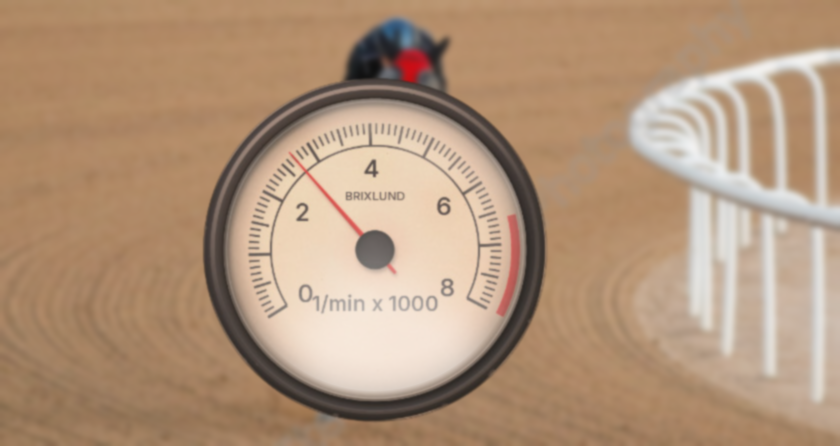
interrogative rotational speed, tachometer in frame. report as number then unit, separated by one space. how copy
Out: 2700 rpm
